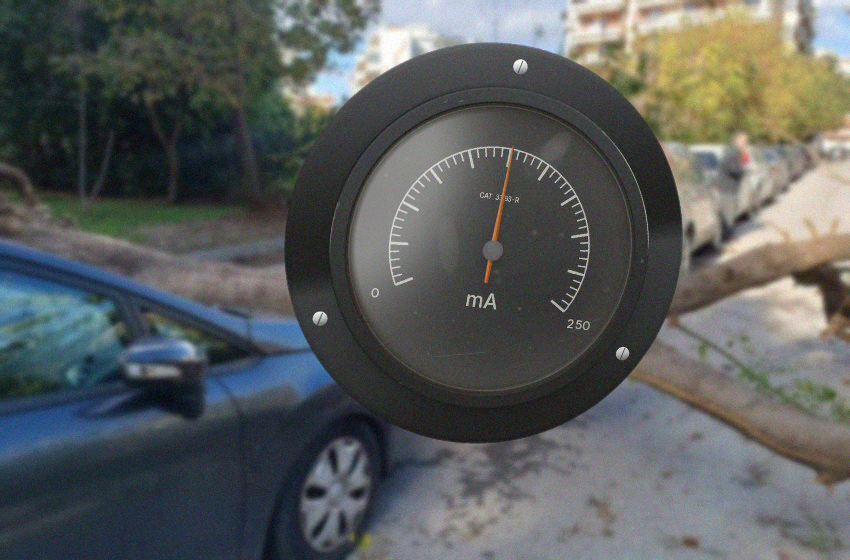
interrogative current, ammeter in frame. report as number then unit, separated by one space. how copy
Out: 125 mA
